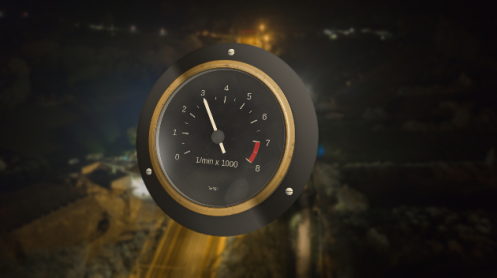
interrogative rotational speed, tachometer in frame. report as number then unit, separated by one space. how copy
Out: 3000 rpm
